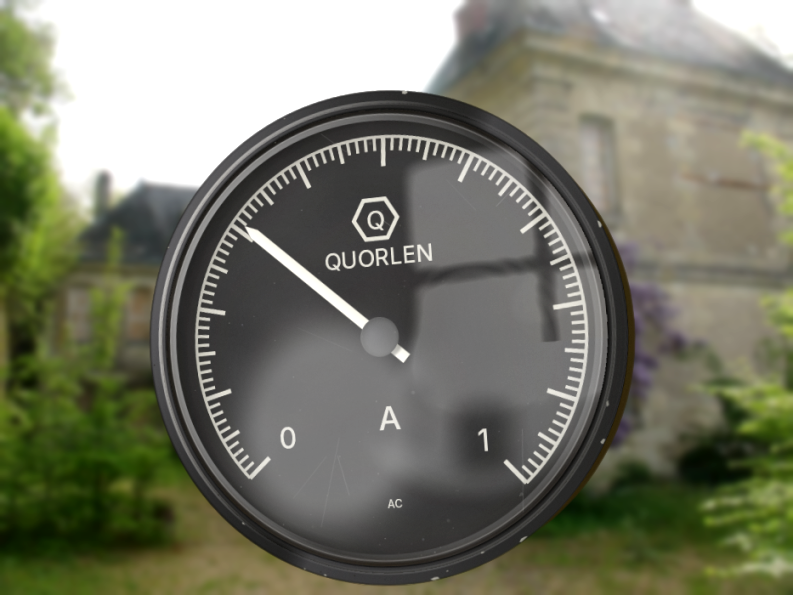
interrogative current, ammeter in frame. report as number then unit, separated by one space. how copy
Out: 0.31 A
